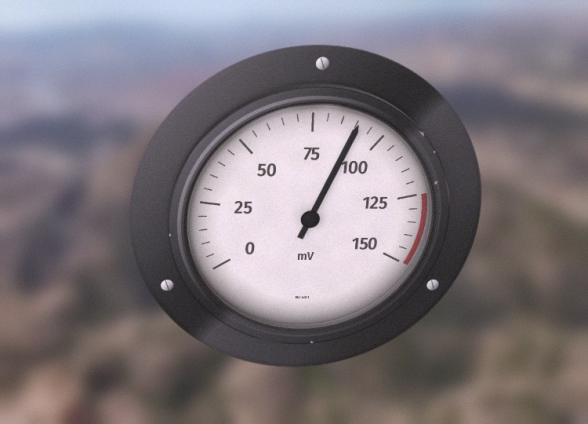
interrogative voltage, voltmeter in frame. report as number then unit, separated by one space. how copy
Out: 90 mV
